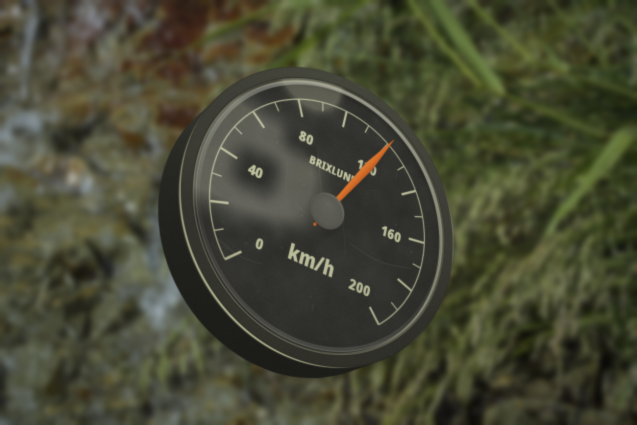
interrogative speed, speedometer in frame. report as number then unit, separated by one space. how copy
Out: 120 km/h
